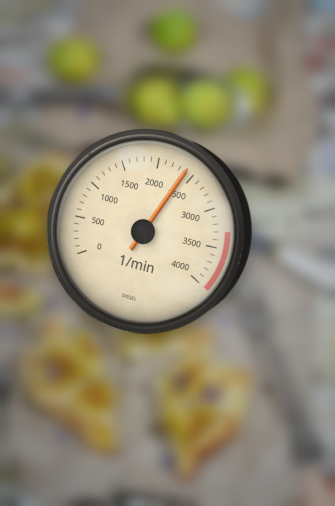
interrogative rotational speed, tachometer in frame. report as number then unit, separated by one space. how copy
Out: 2400 rpm
